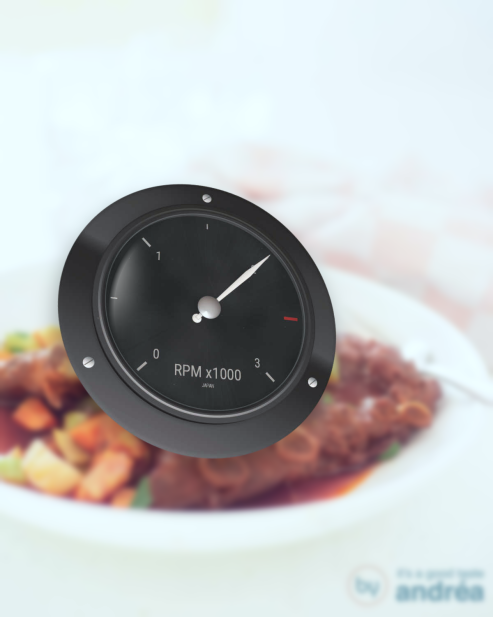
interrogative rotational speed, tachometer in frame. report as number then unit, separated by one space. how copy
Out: 2000 rpm
